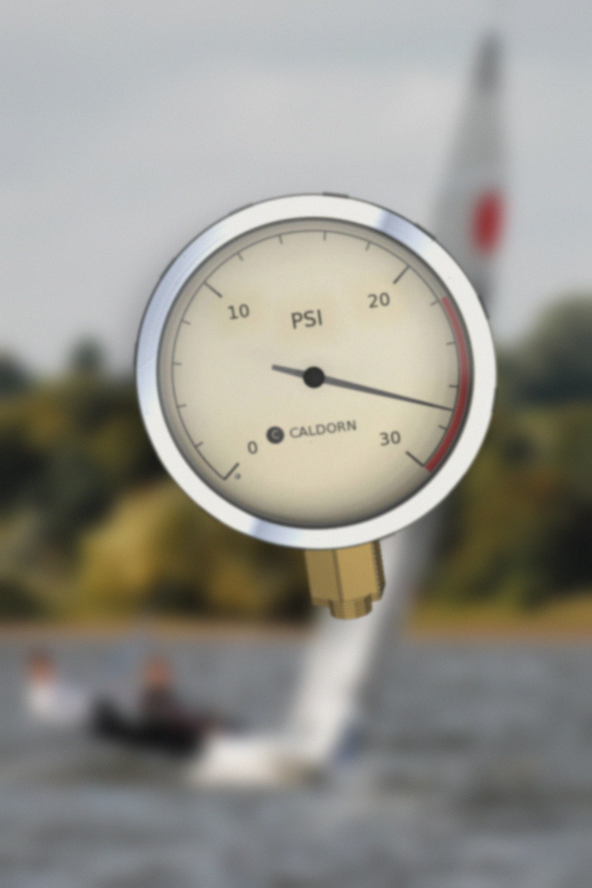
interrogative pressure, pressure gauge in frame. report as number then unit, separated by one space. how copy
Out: 27 psi
